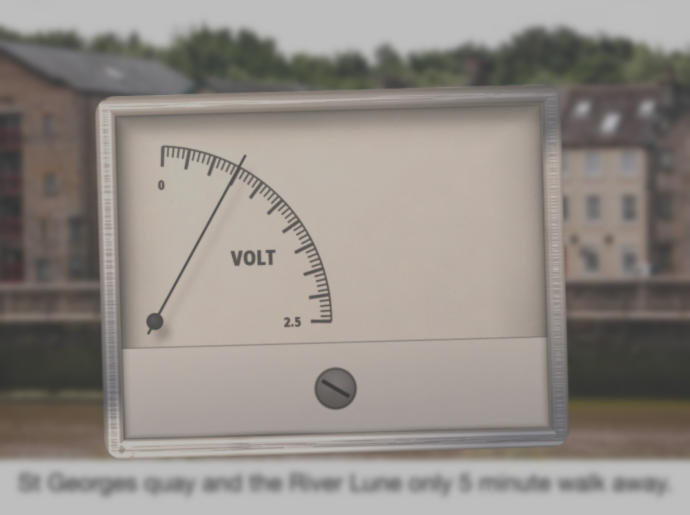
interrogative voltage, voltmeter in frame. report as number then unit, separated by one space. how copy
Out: 0.75 V
